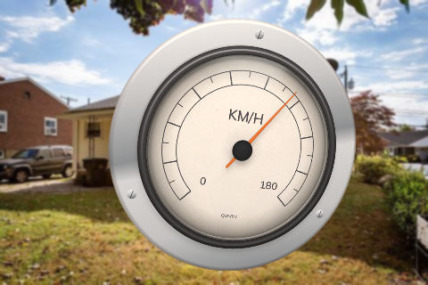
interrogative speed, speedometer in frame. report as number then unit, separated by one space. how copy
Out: 115 km/h
